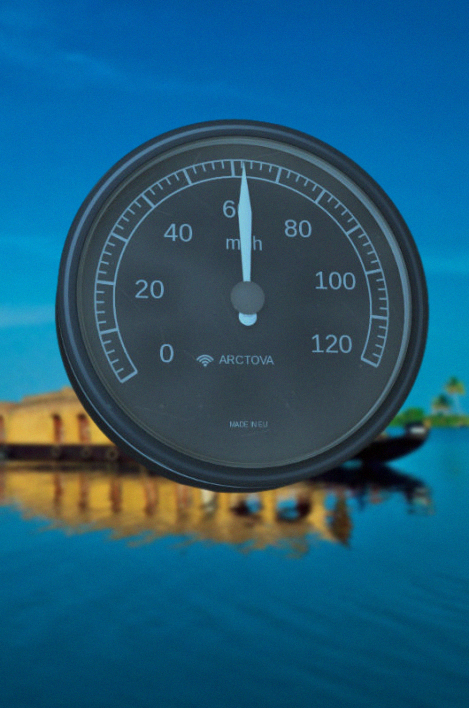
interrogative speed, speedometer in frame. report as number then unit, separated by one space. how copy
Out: 62 mph
